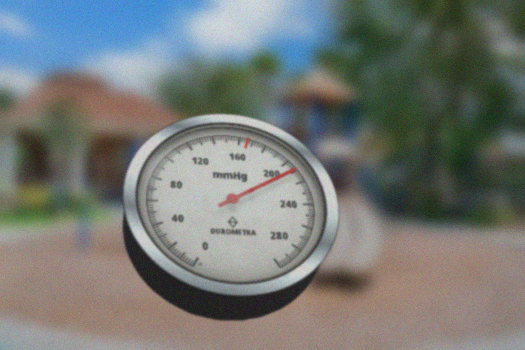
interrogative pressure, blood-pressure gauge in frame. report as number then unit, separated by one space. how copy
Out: 210 mmHg
